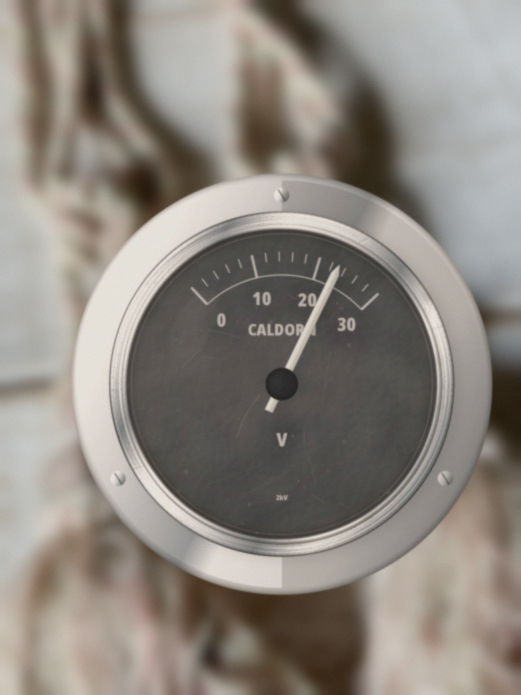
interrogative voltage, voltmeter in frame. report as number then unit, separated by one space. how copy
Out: 23 V
